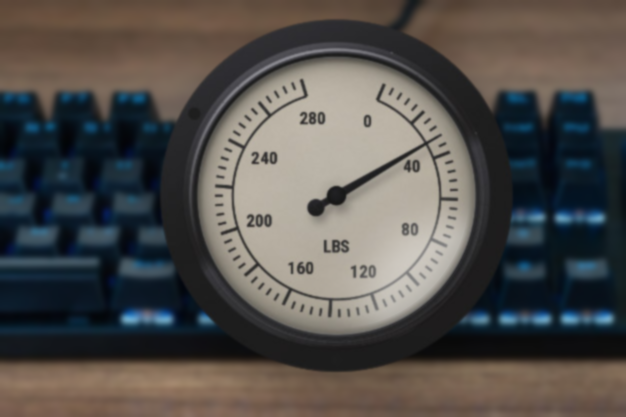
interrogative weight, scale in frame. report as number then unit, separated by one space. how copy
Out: 32 lb
